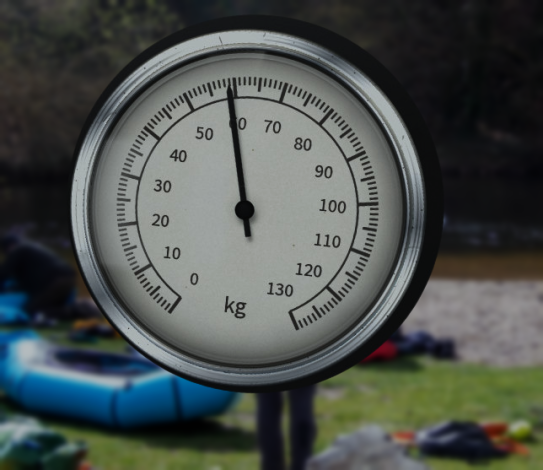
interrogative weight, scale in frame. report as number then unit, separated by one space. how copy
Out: 59 kg
